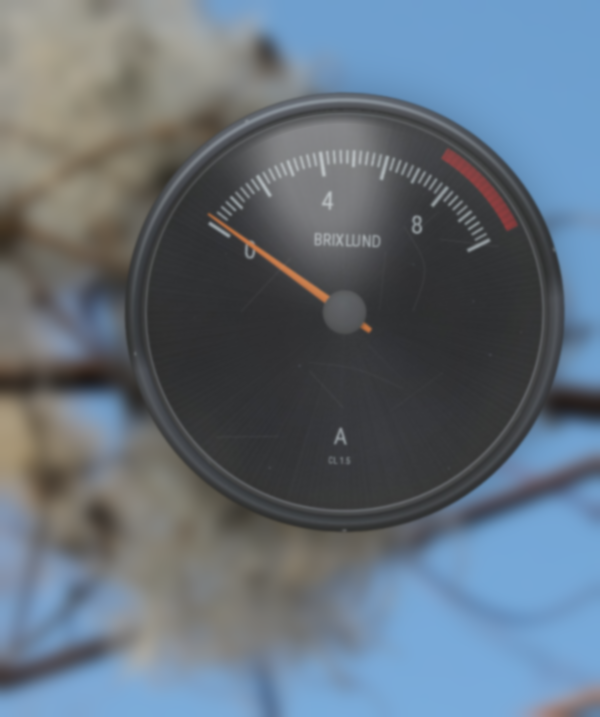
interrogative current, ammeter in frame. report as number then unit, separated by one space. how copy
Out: 0.2 A
